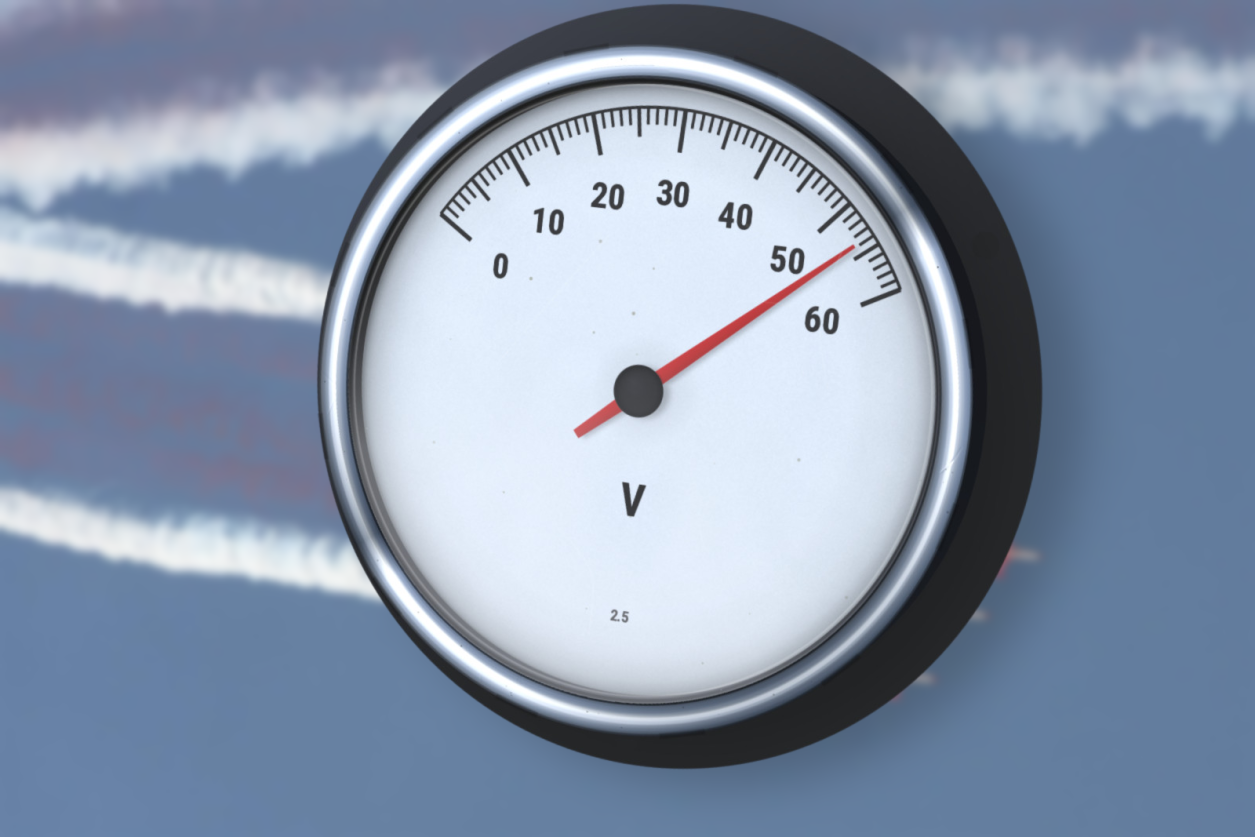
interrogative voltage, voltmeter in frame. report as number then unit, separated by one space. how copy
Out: 54 V
